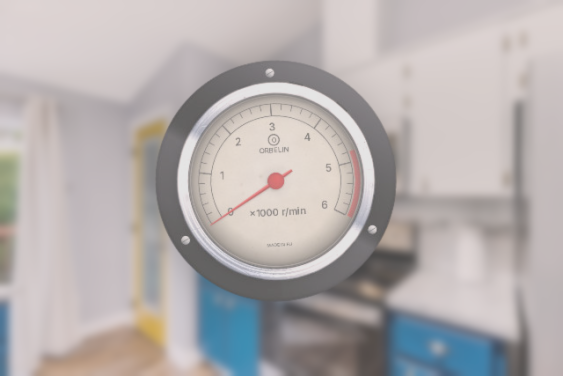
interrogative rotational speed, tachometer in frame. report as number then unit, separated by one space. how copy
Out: 0 rpm
